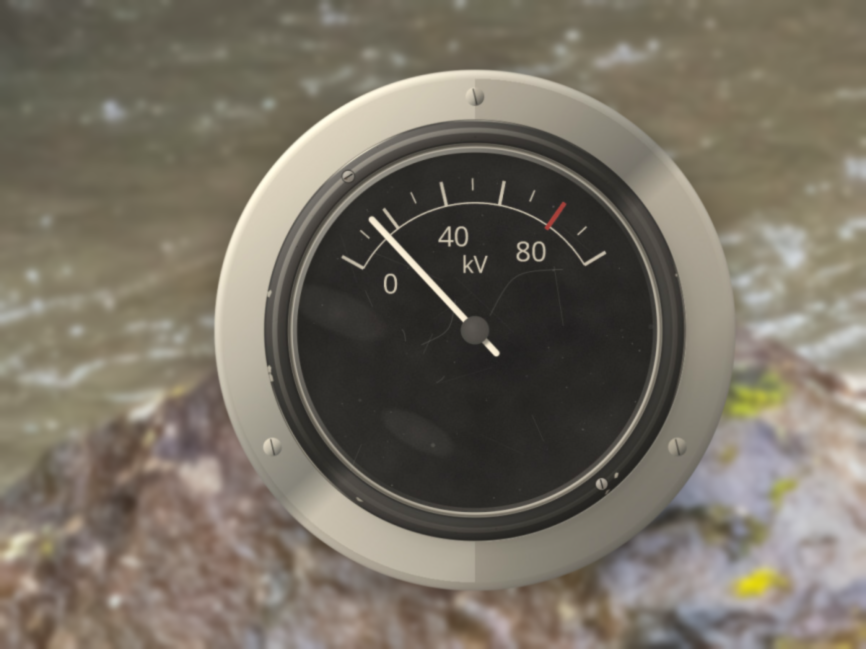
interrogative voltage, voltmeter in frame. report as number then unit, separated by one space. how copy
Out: 15 kV
